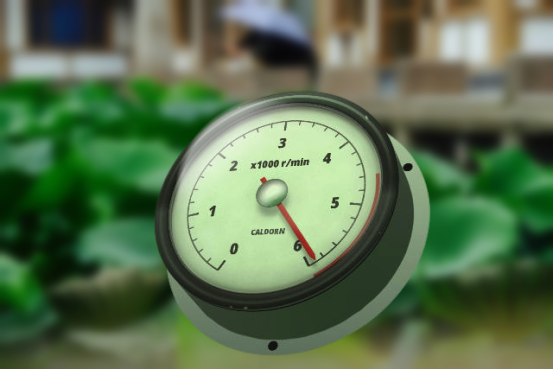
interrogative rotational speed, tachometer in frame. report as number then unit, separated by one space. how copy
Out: 5900 rpm
